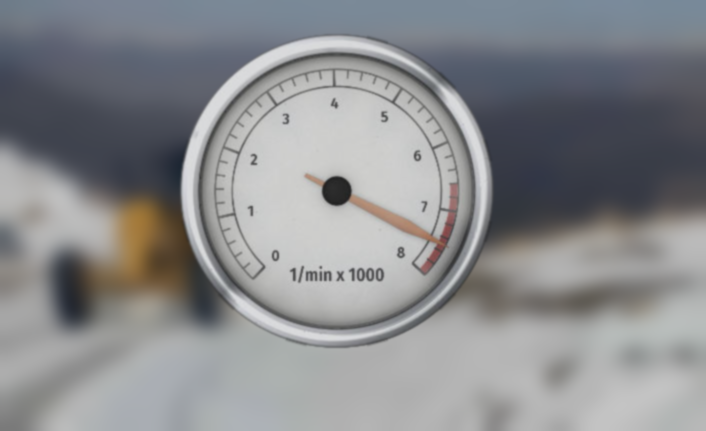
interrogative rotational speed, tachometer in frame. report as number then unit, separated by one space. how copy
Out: 7500 rpm
